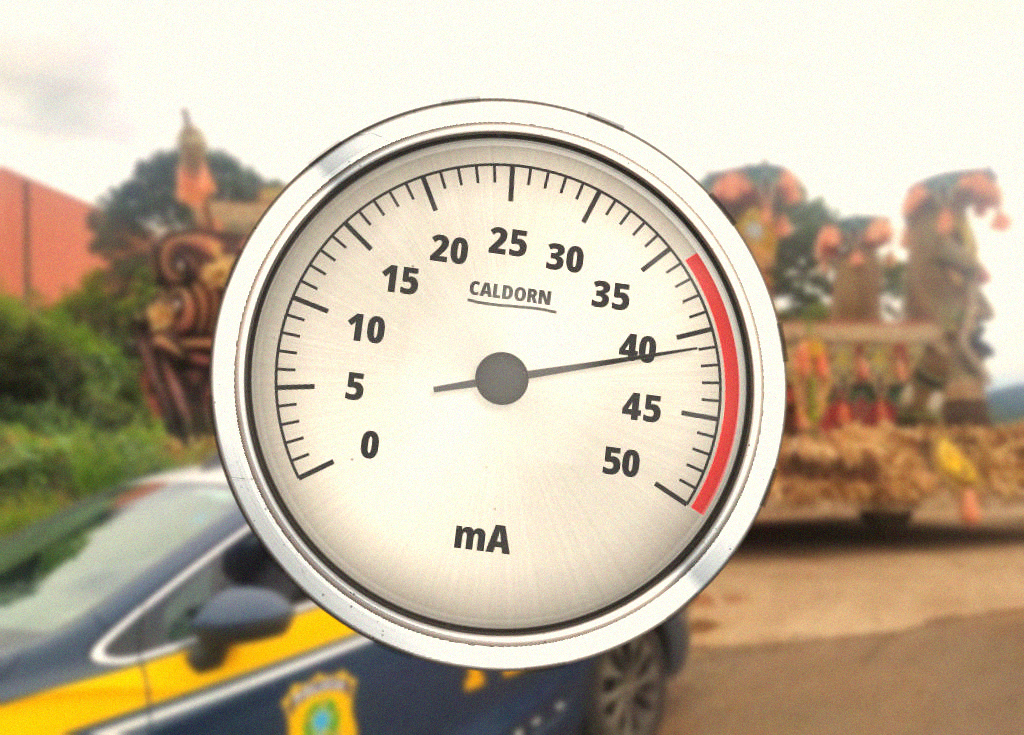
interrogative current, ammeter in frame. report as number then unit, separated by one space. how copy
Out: 41 mA
